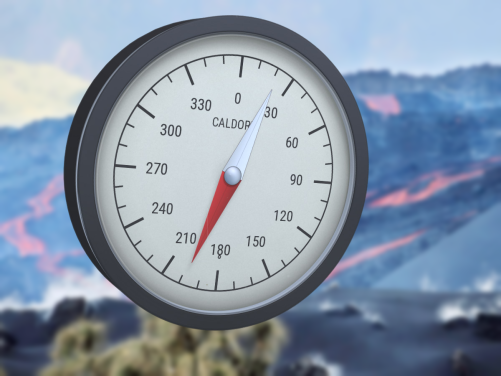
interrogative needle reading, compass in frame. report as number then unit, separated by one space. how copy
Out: 200 °
